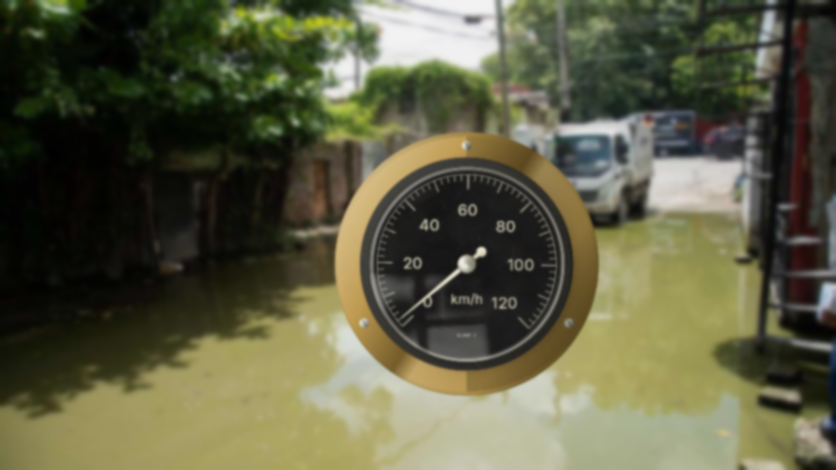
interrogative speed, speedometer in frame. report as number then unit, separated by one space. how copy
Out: 2 km/h
